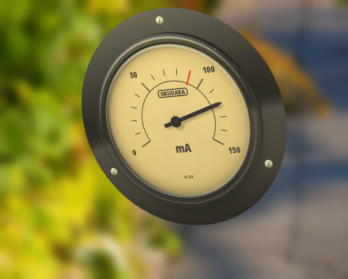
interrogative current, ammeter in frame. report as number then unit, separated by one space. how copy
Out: 120 mA
